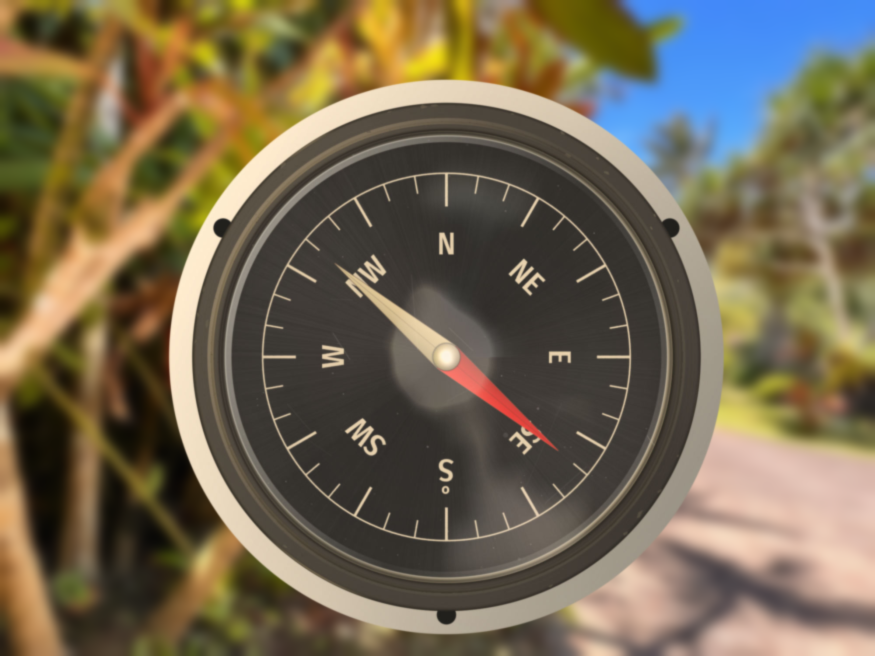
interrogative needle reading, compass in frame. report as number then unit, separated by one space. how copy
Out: 130 °
